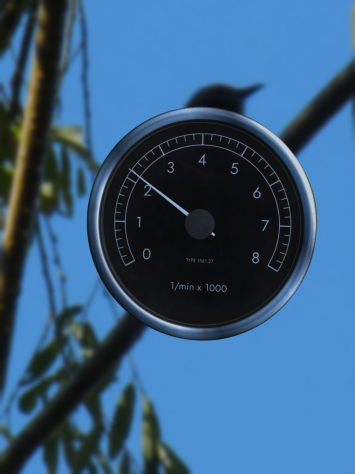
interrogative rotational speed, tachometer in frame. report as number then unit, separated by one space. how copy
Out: 2200 rpm
